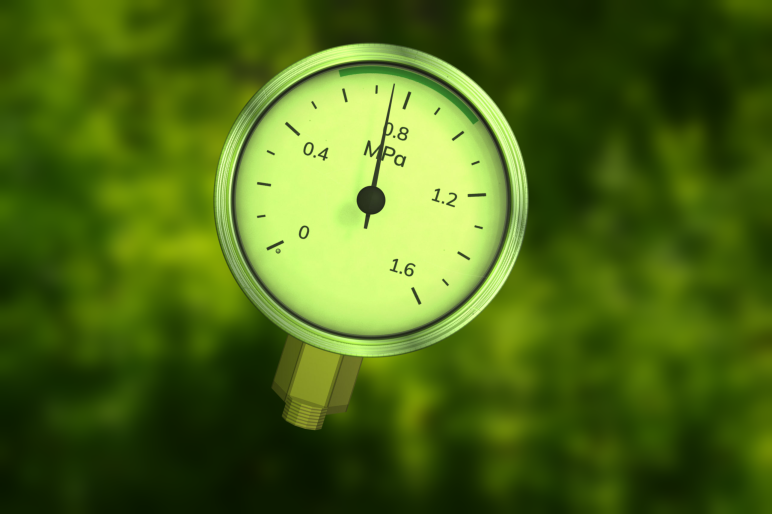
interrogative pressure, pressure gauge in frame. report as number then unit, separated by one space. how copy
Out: 0.75 MPa
